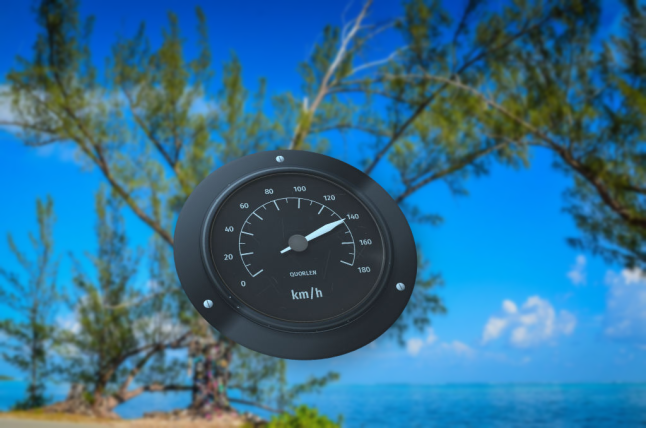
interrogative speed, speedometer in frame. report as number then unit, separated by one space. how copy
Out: 140 km/h
